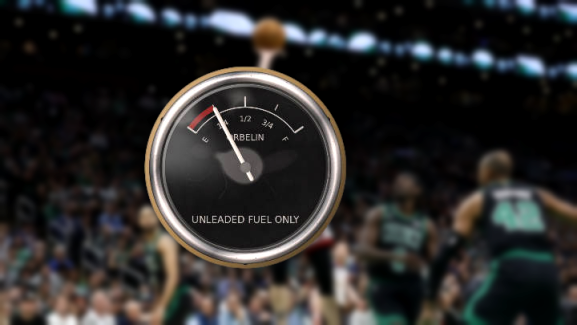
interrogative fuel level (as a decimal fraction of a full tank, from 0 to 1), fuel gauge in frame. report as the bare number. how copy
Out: 0.25
